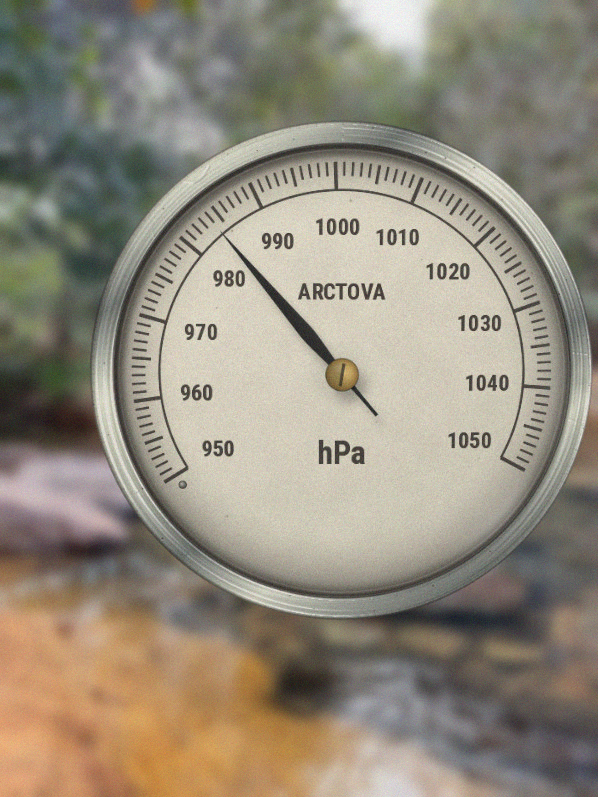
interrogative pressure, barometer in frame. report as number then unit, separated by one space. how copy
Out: 984 hPa
